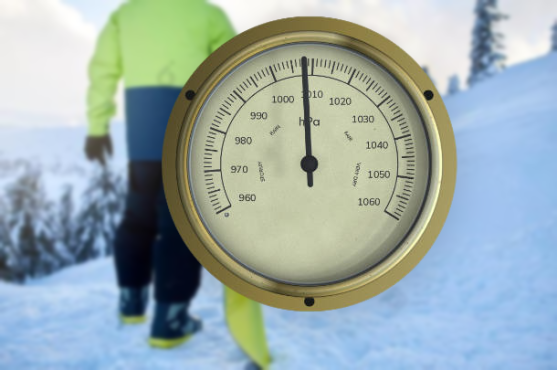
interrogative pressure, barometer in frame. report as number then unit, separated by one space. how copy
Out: 1008 hPa
